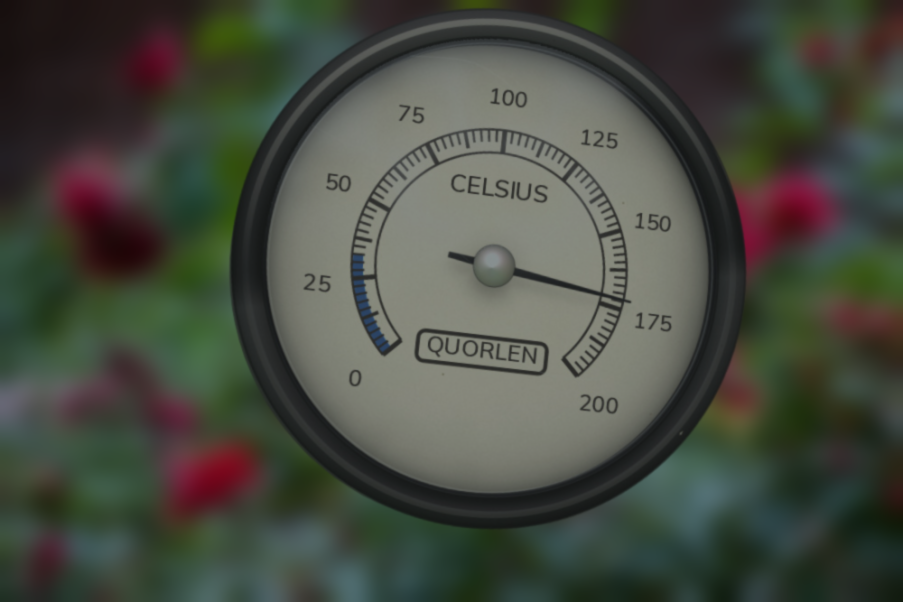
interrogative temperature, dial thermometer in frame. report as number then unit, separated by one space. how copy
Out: 172.5 °C
